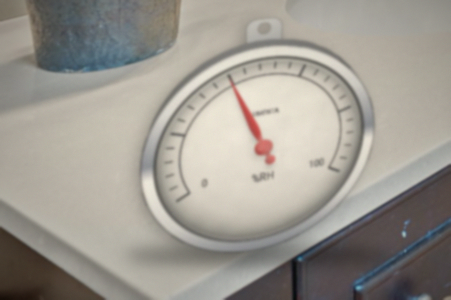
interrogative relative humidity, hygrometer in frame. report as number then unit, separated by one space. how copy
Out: 40 %
